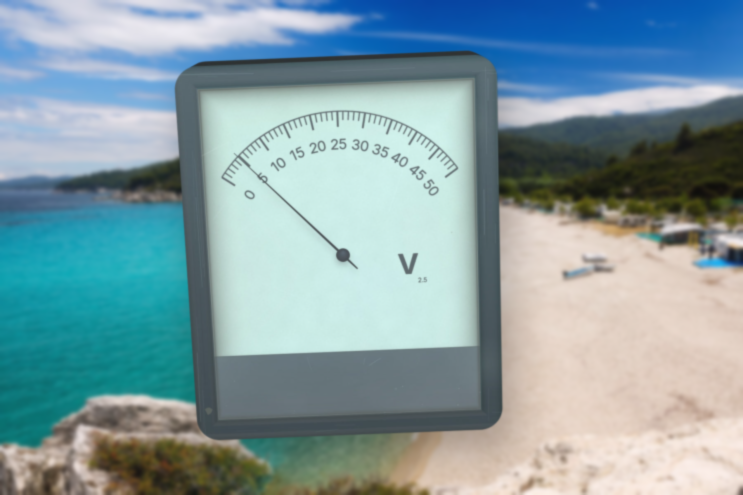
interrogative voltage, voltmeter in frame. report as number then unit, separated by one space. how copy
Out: 5 V
